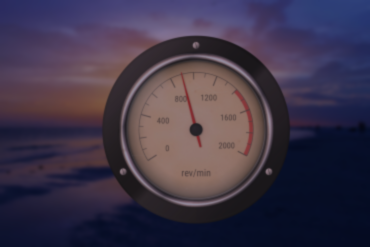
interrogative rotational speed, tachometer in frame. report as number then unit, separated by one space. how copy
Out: 900 rpm
